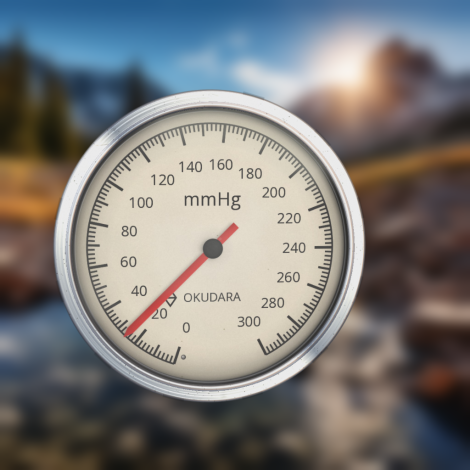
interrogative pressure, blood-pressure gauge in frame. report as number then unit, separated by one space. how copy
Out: 26 mmHg
